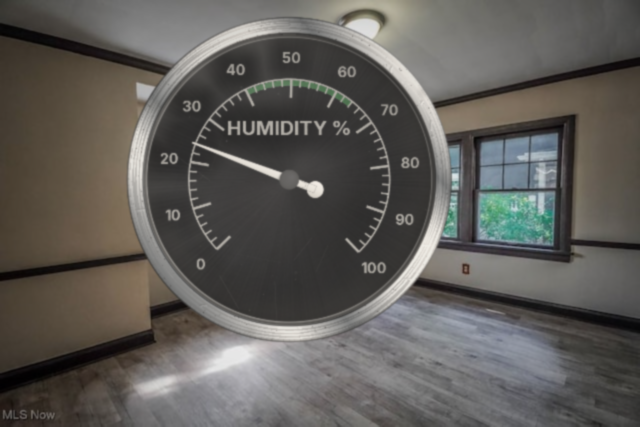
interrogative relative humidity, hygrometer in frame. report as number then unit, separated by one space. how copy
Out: 24 %
